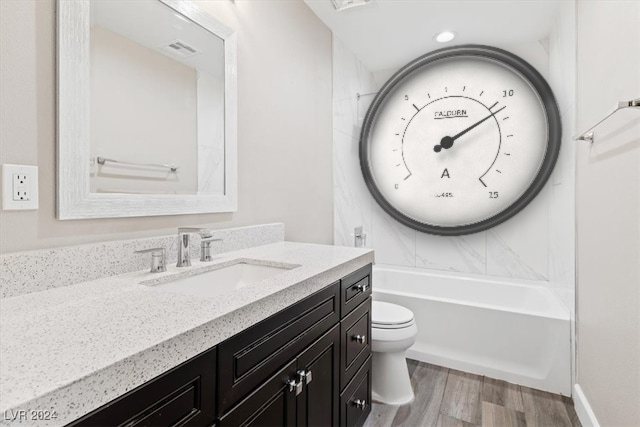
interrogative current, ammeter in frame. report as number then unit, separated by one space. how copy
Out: 10.5 A
